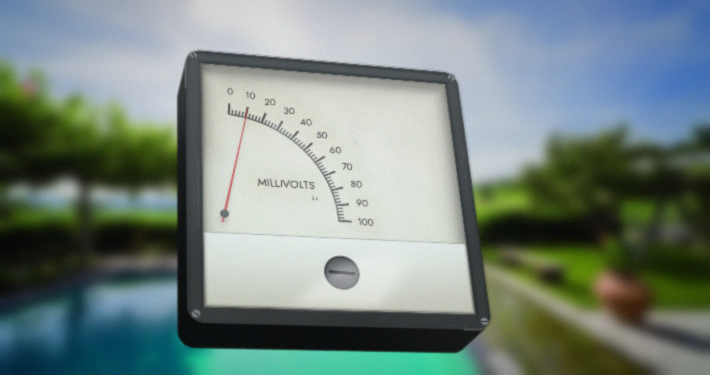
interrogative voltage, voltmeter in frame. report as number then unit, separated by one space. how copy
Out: 10 mV
